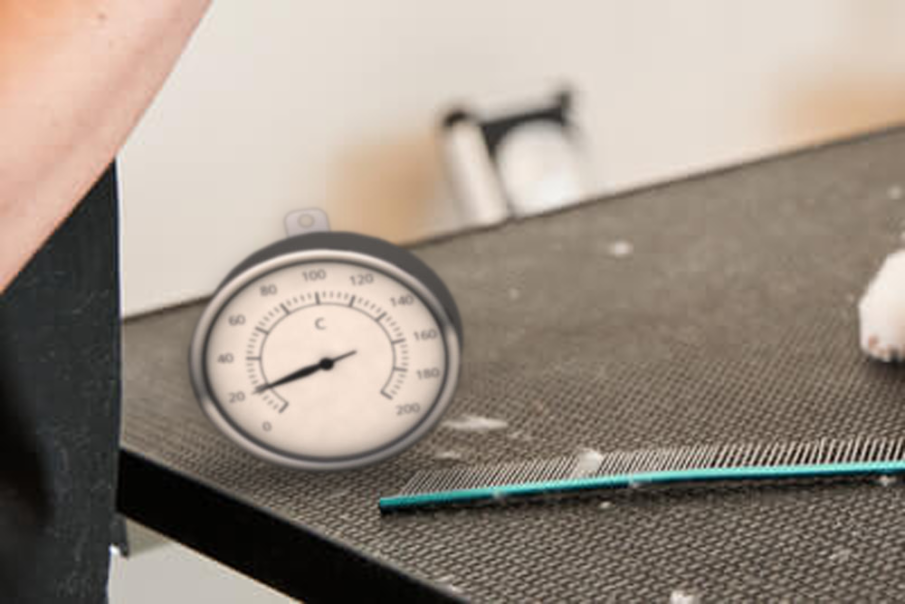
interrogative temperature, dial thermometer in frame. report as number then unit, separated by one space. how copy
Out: 20 °C
